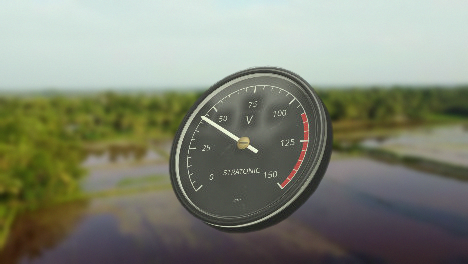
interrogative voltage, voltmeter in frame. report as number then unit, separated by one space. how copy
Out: 42.5 V
